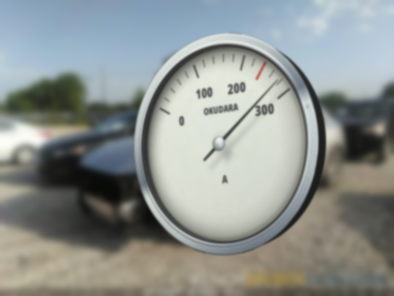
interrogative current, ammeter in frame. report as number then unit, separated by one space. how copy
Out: 280 A
